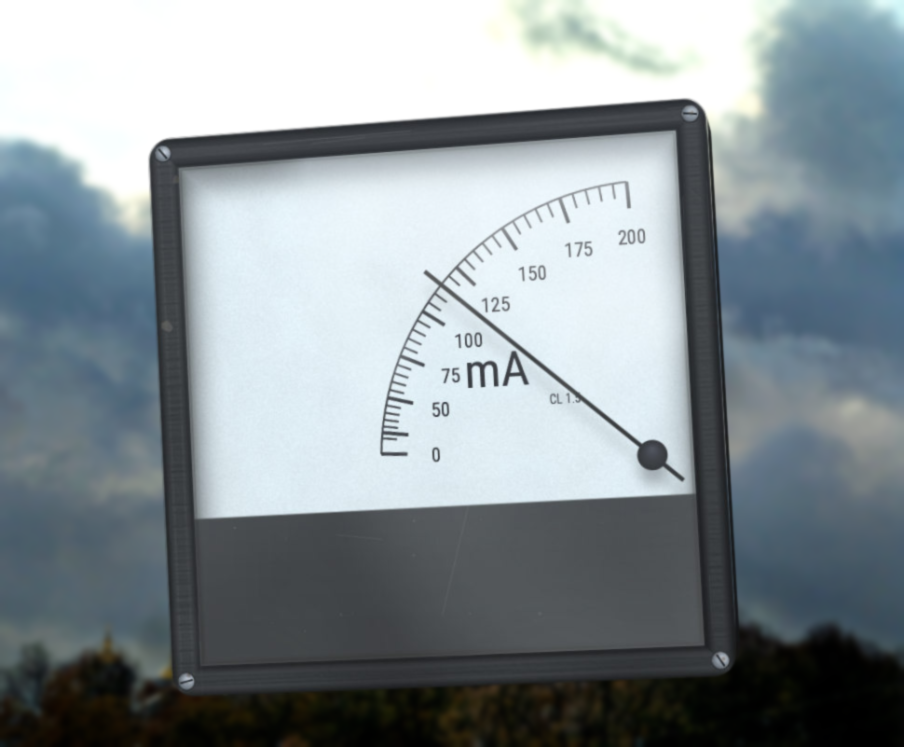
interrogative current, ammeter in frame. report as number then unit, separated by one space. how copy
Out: 115 mA
